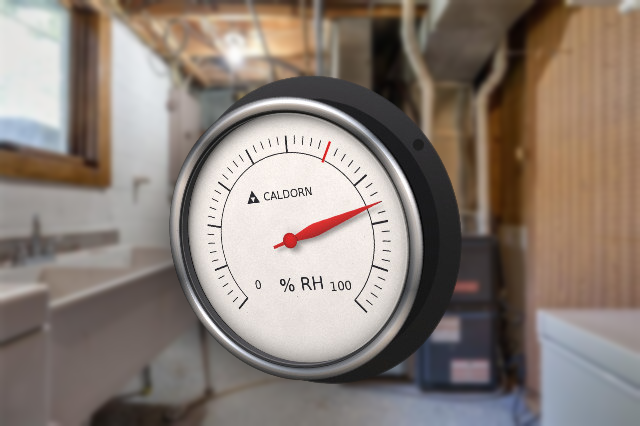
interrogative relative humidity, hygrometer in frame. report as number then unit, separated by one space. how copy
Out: 76 %
